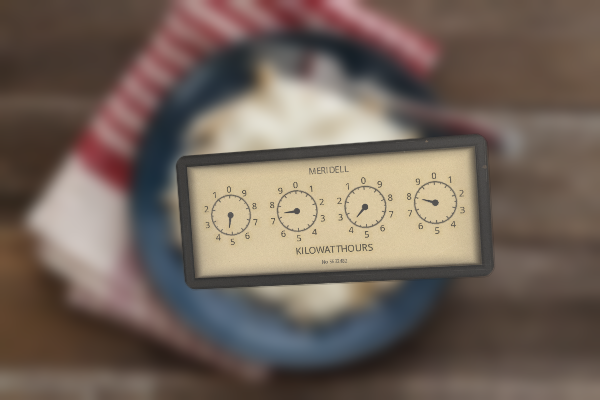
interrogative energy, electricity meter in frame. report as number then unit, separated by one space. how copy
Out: 4738 kWh
